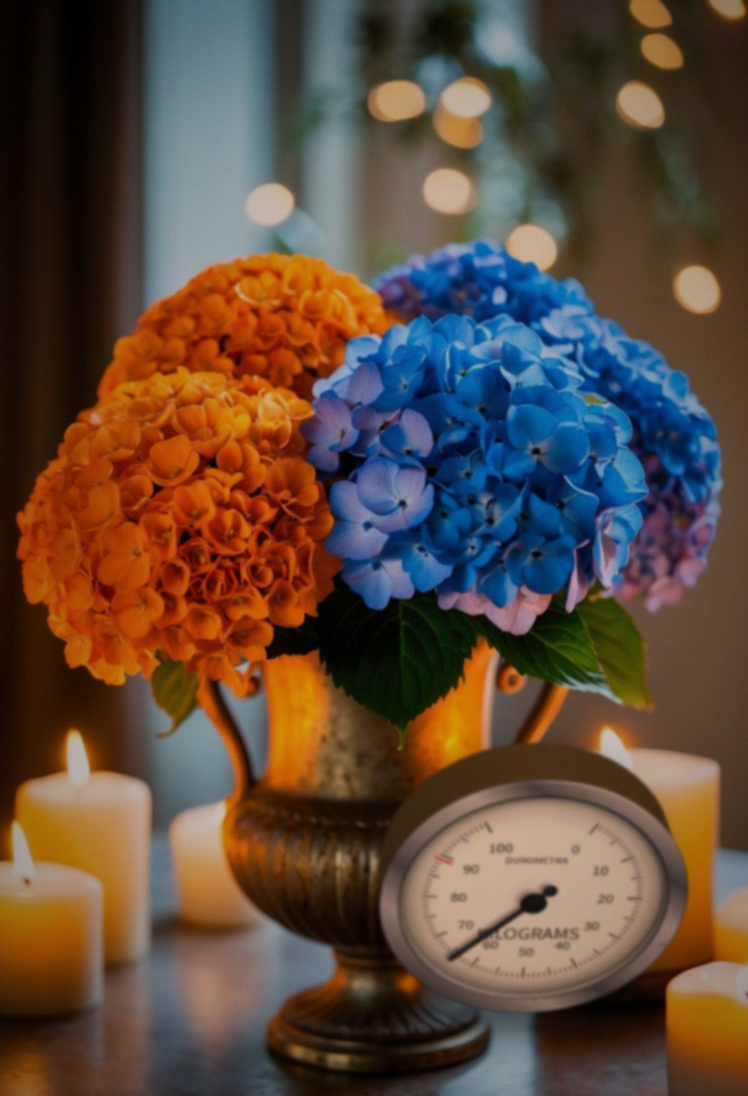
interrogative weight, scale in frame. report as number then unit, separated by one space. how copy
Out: 65 kg
